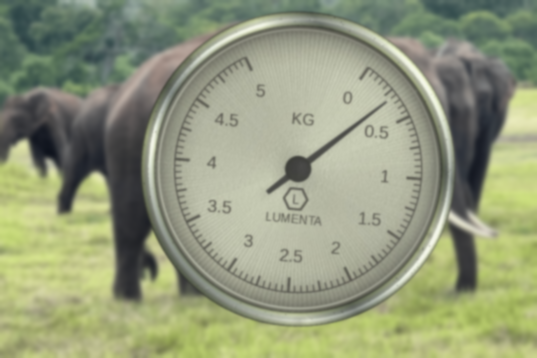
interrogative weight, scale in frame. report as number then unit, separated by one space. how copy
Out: 0.3 kg
